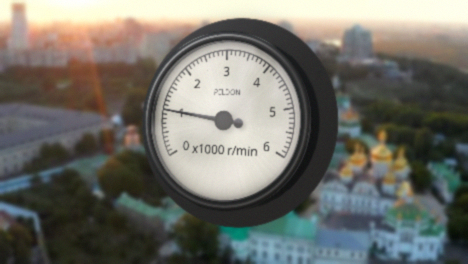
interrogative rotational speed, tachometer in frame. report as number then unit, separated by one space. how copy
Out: 1000 rpm
